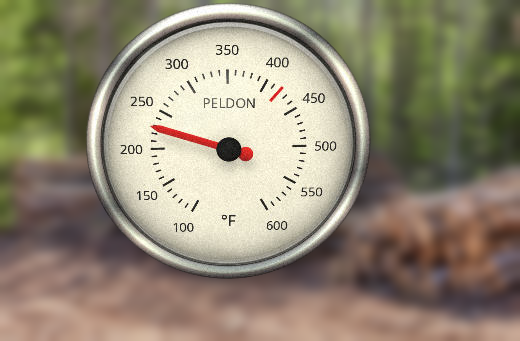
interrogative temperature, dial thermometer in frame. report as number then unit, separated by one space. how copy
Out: 230 °F
